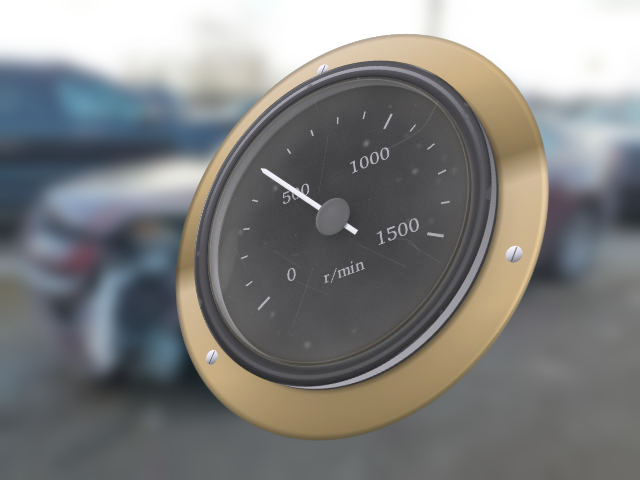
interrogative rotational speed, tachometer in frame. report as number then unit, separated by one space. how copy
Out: 500 rpm
